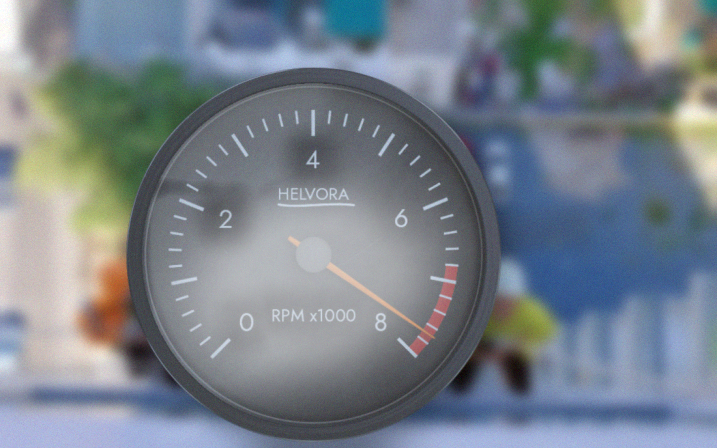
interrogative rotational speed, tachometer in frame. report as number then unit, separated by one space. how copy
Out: 7700 rpm
